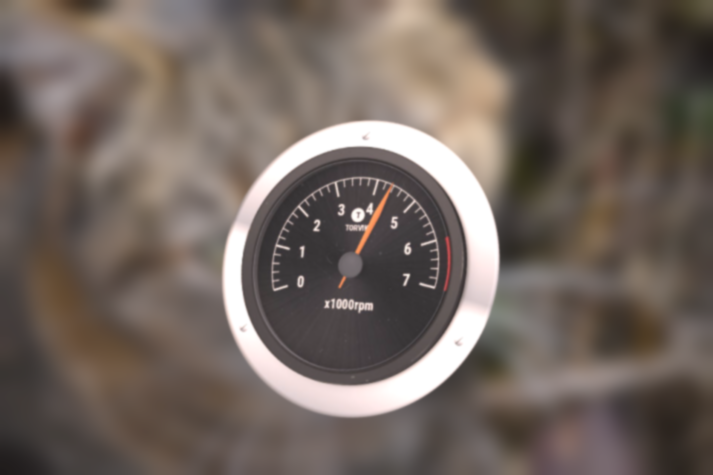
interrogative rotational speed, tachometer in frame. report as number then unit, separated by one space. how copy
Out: 4400 rpm
